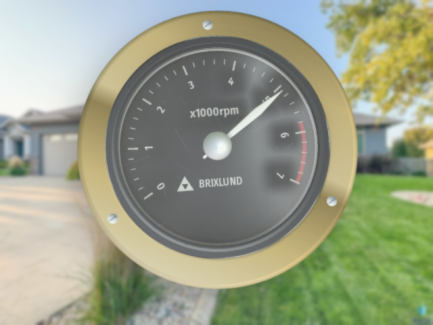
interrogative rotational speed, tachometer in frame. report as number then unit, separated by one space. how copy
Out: 5100 rpm
